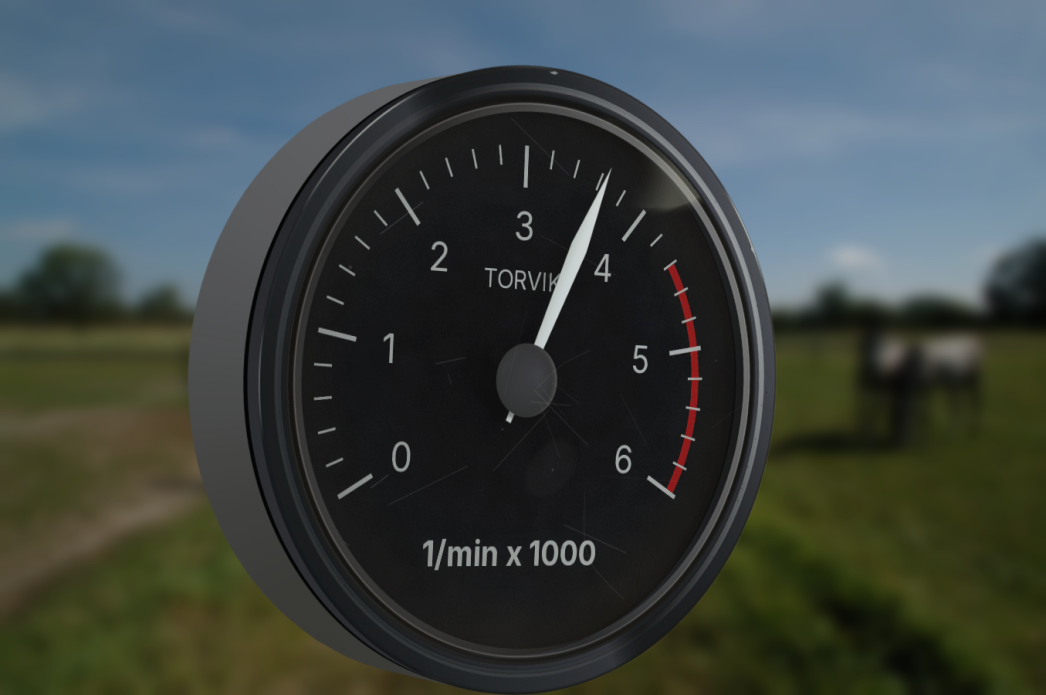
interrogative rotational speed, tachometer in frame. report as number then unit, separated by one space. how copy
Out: 3600 rpm
